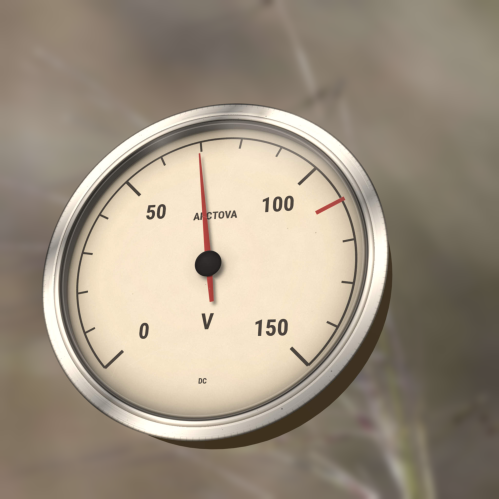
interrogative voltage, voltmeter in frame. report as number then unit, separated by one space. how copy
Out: 70 V
